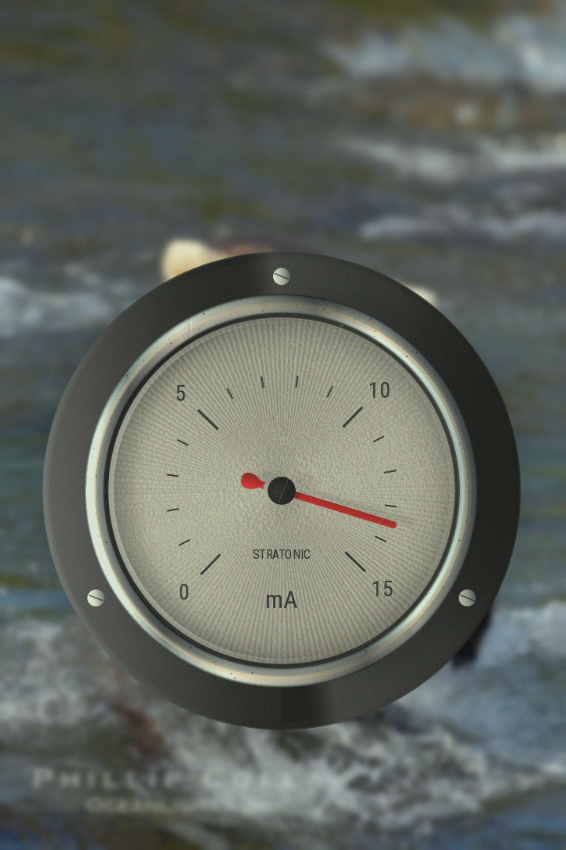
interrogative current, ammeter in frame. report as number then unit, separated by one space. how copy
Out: 13.5 mA
